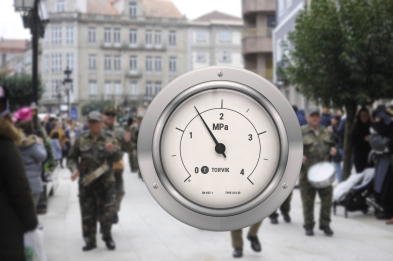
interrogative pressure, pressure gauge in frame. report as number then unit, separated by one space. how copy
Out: 1.5 MPa
